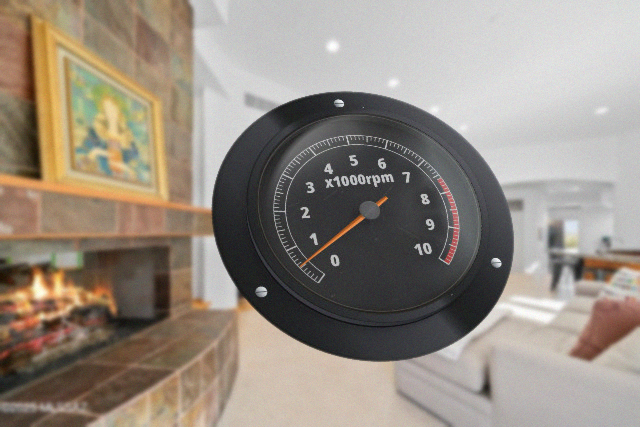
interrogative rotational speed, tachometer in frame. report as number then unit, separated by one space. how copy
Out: 500 rpm
